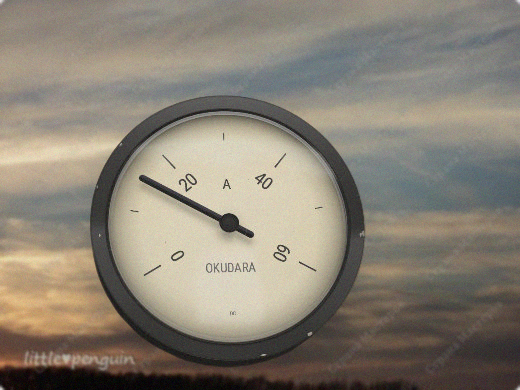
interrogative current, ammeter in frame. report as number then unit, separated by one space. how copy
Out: 15 A
